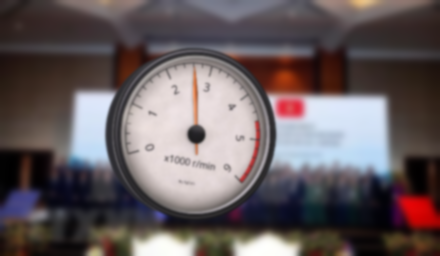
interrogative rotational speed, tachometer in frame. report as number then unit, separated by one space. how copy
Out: 2600 rpm
